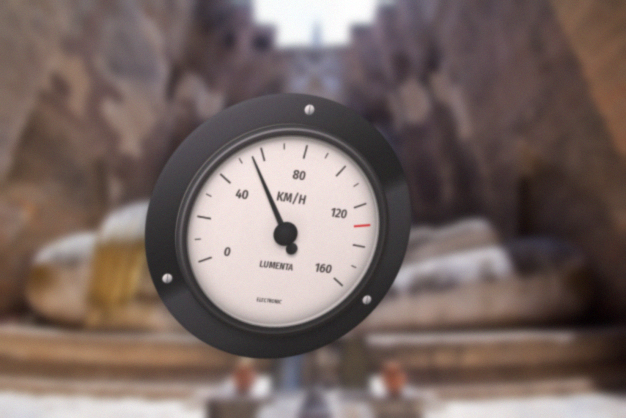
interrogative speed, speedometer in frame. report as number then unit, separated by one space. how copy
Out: 55 km/h
